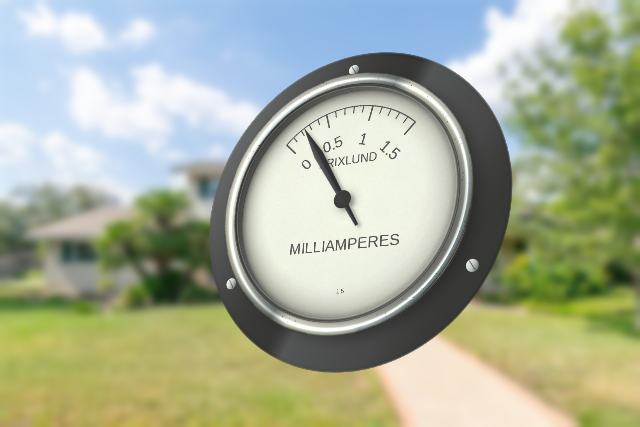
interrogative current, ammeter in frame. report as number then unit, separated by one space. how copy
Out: 0.25 mA
